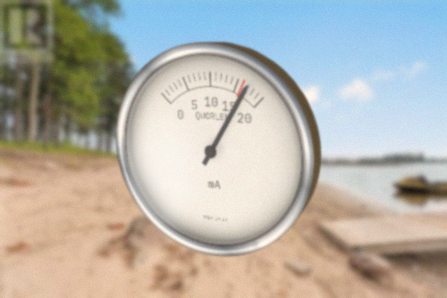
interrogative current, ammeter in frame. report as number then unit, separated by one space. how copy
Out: 17 mA
